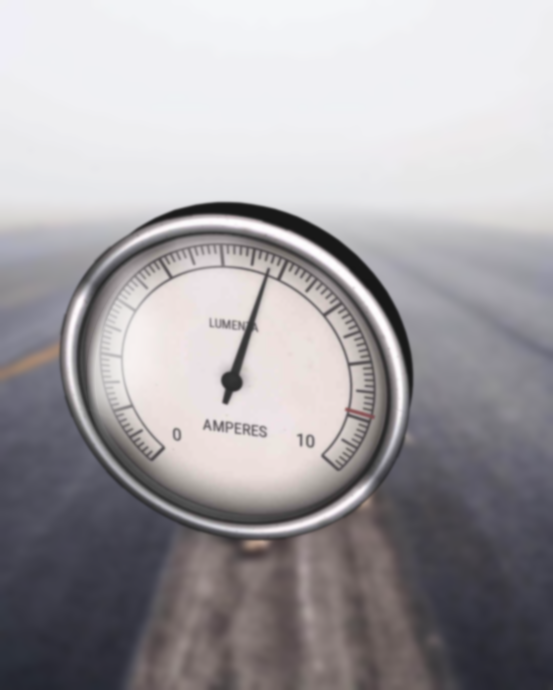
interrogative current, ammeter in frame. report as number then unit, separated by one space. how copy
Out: 5.8 A
